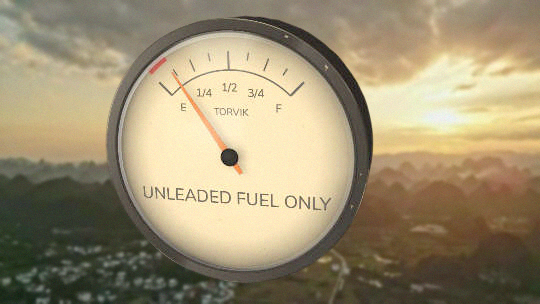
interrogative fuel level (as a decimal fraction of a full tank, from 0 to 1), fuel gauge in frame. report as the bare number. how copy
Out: 0.125
